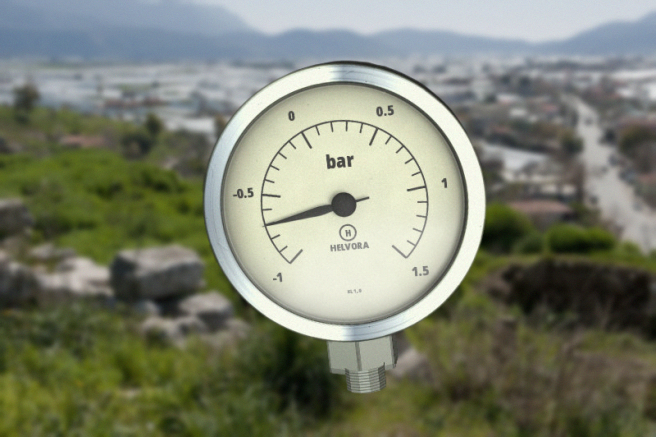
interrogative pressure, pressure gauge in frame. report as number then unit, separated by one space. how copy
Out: -0.7 bar
